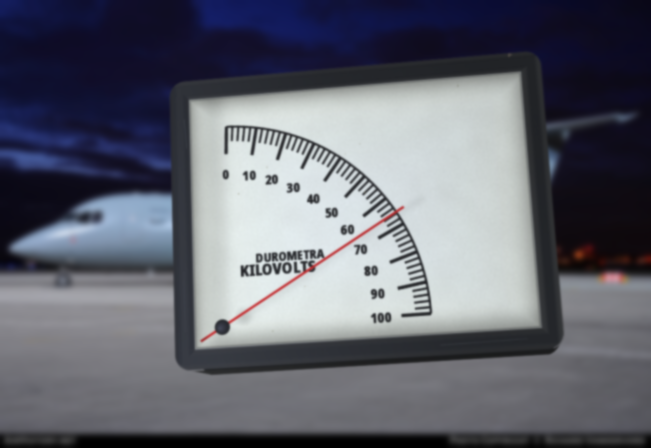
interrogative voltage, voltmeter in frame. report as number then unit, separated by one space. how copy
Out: 66 kV
